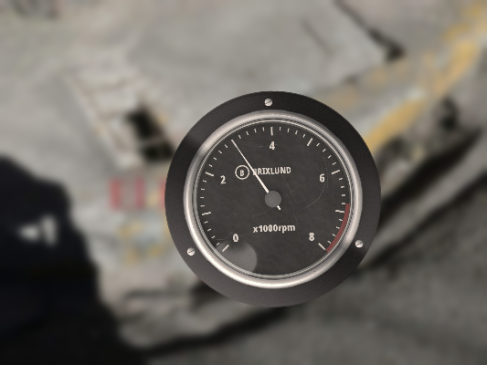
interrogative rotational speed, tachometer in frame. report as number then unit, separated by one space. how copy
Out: 3000 rpm
